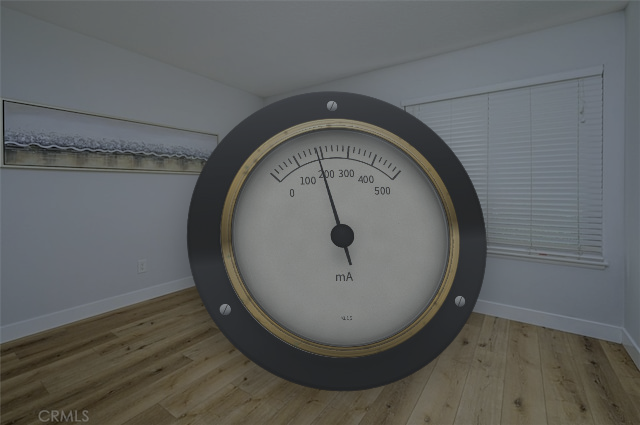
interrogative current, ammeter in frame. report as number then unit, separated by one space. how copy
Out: 180 mA
